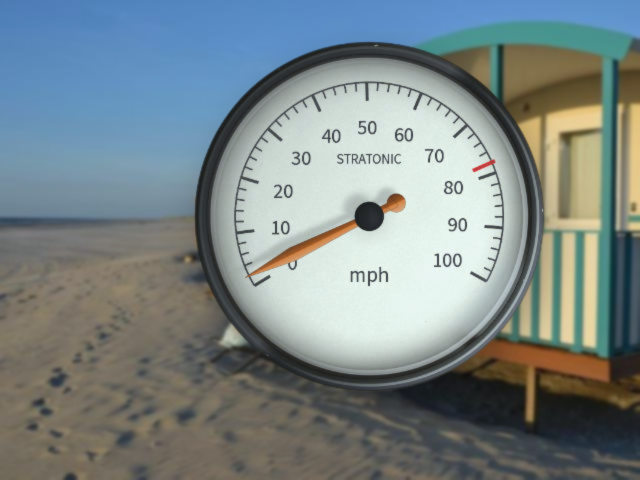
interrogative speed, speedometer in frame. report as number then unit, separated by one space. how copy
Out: 2 mph
